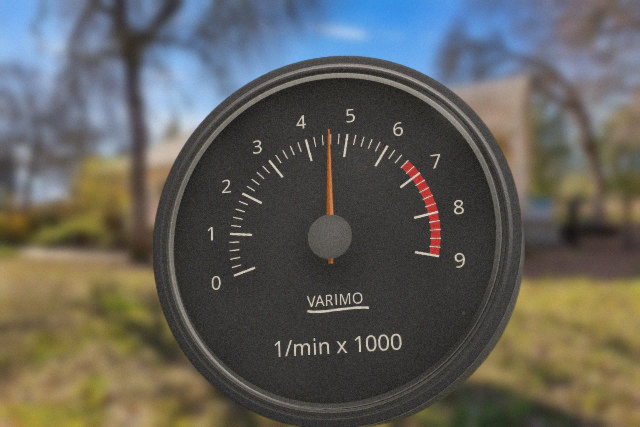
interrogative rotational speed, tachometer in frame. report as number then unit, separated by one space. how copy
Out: 4600 rpm
